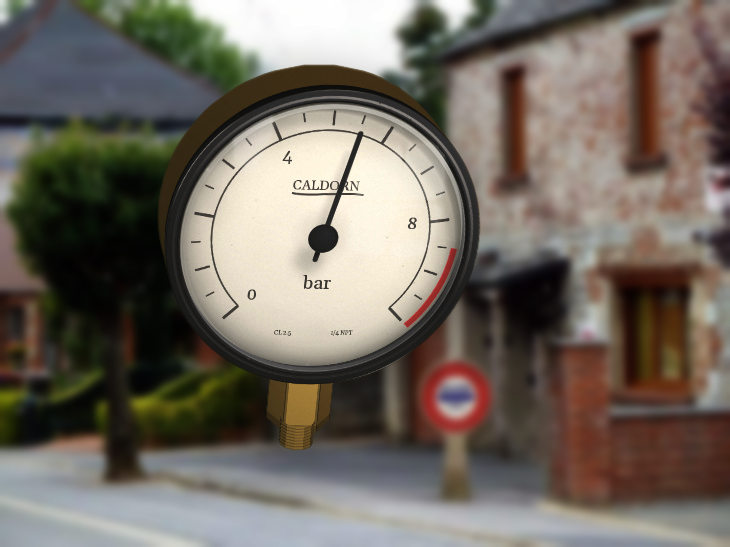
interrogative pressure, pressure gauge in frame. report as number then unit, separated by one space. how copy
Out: 5.5 bar
